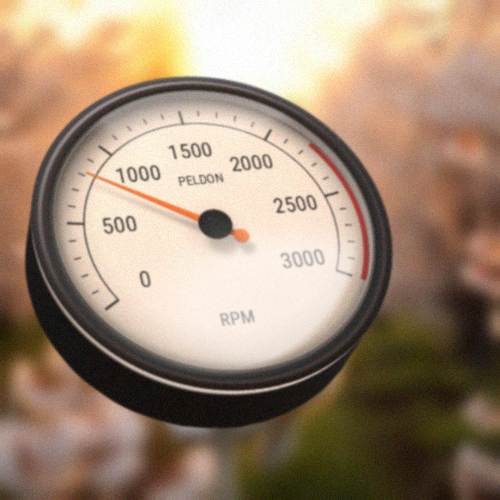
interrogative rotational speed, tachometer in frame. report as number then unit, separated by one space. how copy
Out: 800 rpm
